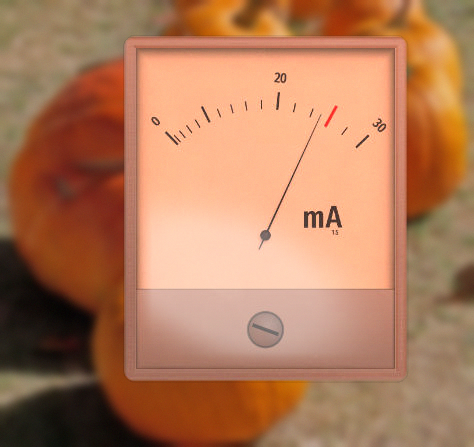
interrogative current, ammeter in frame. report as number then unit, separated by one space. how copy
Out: 25 mA
